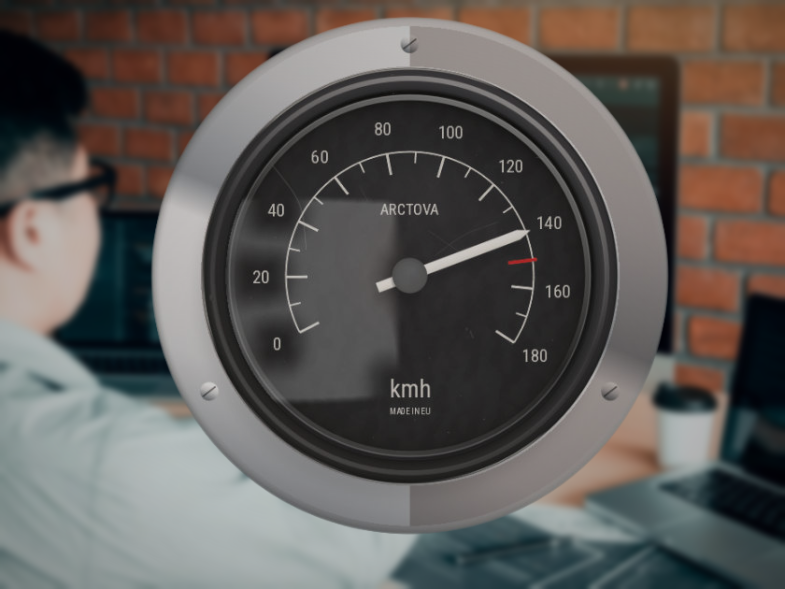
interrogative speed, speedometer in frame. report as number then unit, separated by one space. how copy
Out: 140 km/h
